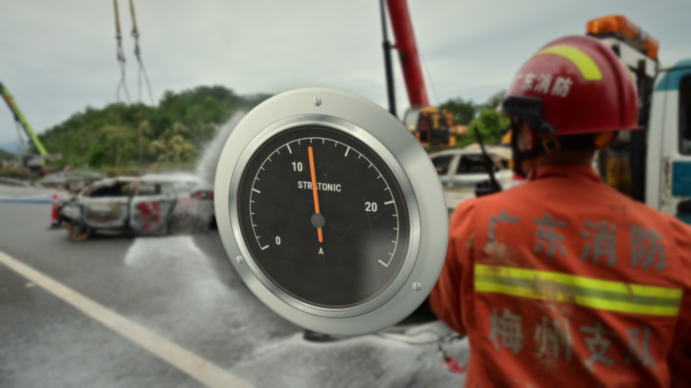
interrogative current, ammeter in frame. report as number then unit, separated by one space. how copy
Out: 12 A
